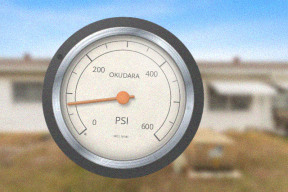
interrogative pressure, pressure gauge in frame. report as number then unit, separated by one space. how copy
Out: 75 psi
